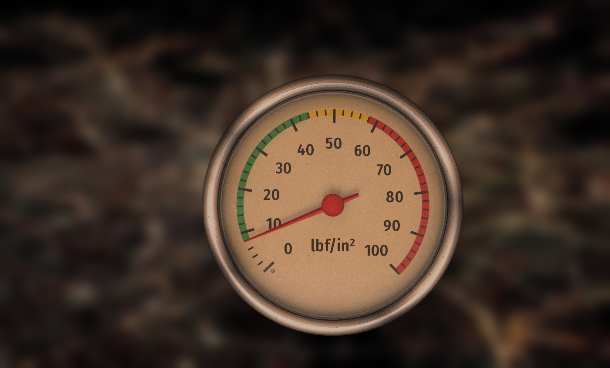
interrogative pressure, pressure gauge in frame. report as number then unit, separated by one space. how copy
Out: 8 psi
